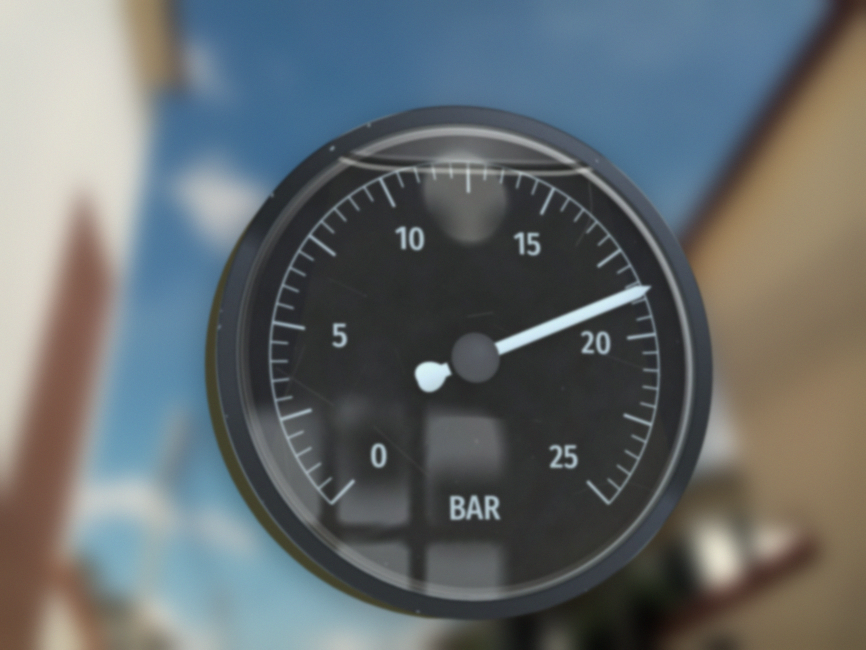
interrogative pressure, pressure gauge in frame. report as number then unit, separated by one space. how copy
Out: 18.75 bar
